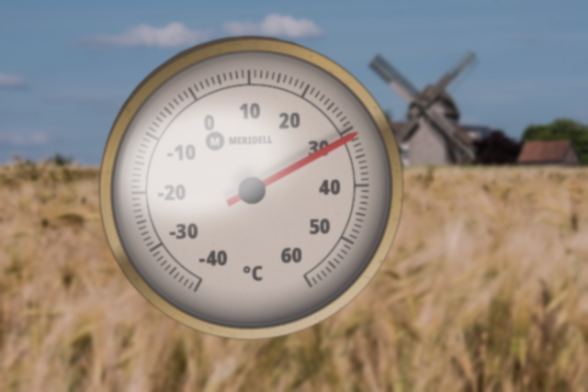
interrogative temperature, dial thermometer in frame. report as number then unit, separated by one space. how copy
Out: 31 °C
